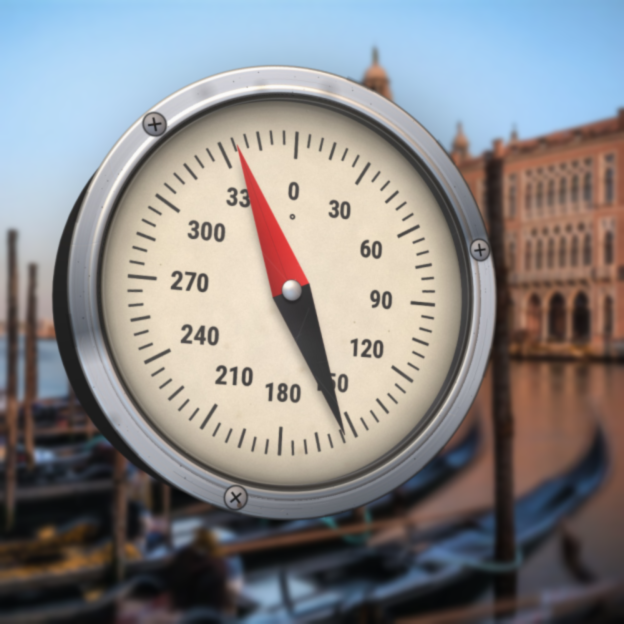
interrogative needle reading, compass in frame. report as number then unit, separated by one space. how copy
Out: 335 °
